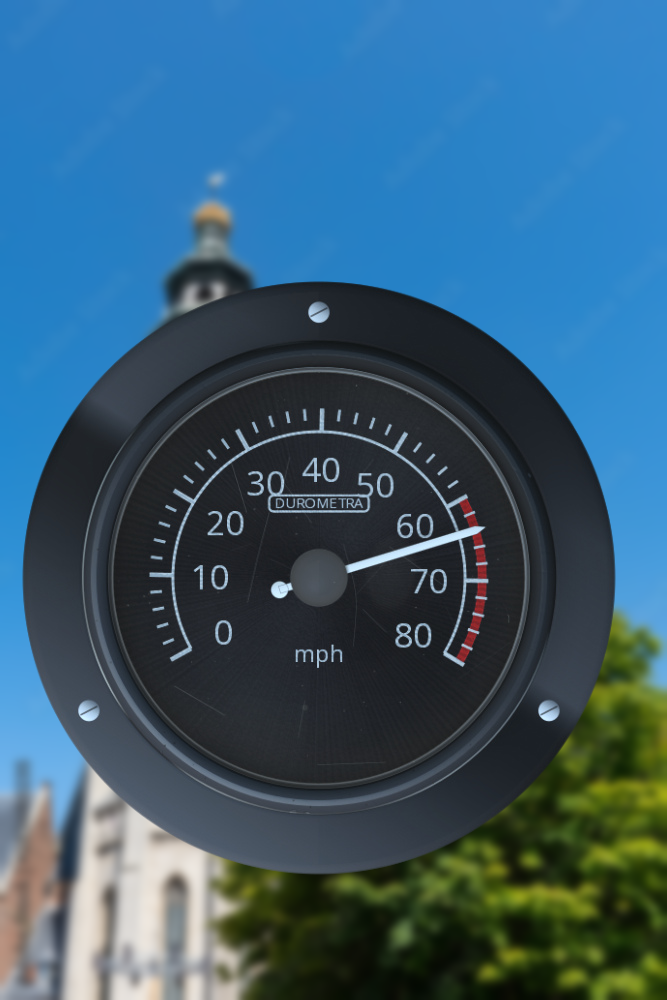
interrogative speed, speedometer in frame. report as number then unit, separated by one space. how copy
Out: 64 mph
